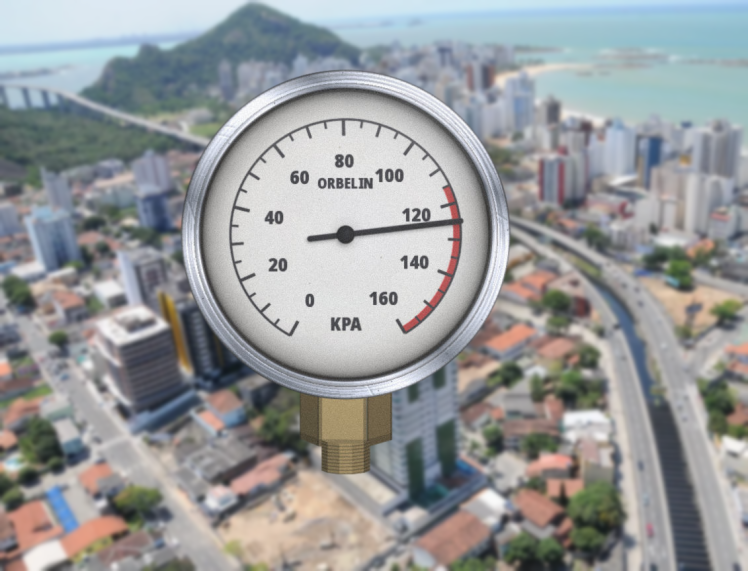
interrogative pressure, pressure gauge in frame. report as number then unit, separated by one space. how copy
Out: 125 kPa
